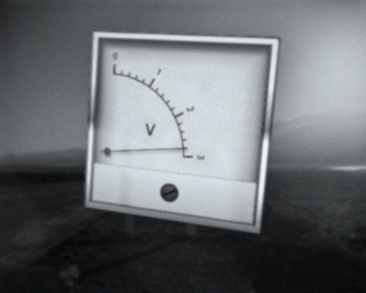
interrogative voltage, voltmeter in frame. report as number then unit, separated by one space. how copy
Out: 2.8 V
